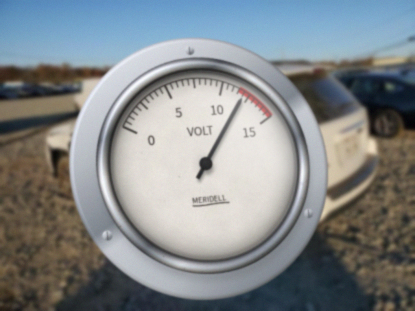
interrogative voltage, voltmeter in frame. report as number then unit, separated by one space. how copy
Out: 12 V
